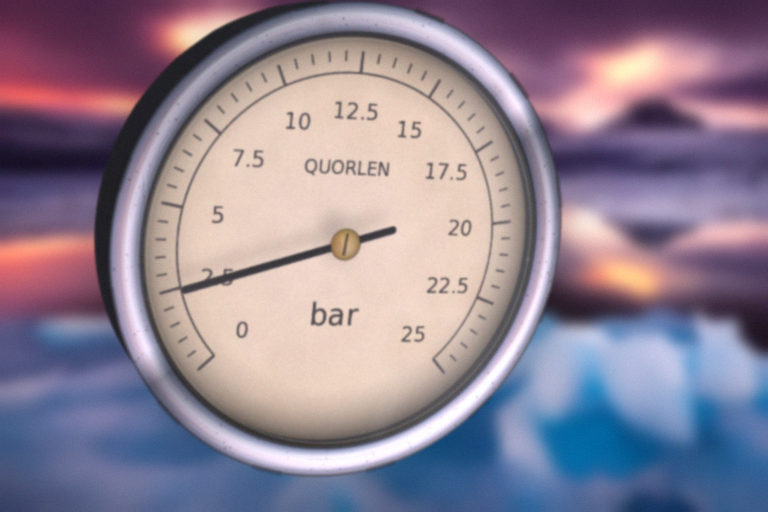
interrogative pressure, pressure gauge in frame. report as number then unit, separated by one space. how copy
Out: 2.5 bar
